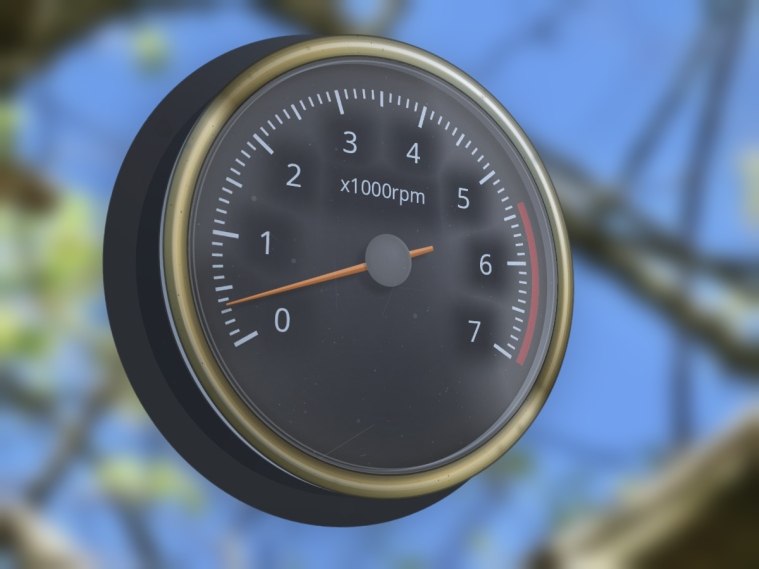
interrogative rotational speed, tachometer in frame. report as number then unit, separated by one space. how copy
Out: 350 rpm
